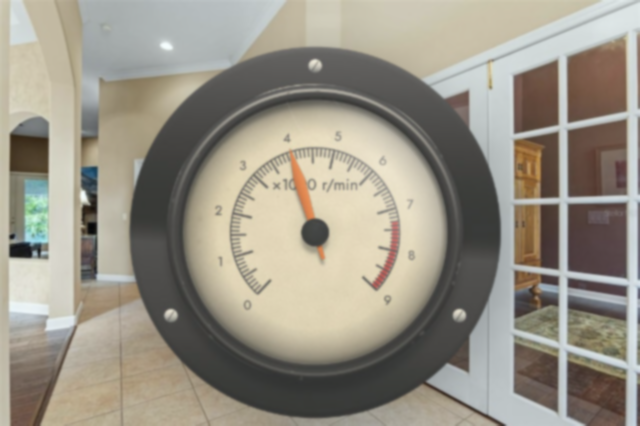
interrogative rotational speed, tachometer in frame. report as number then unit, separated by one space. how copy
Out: 4000 rpm
